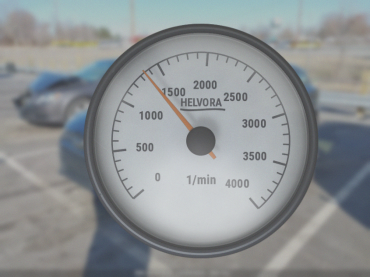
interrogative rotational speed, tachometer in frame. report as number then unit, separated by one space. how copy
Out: 1350 rpm
